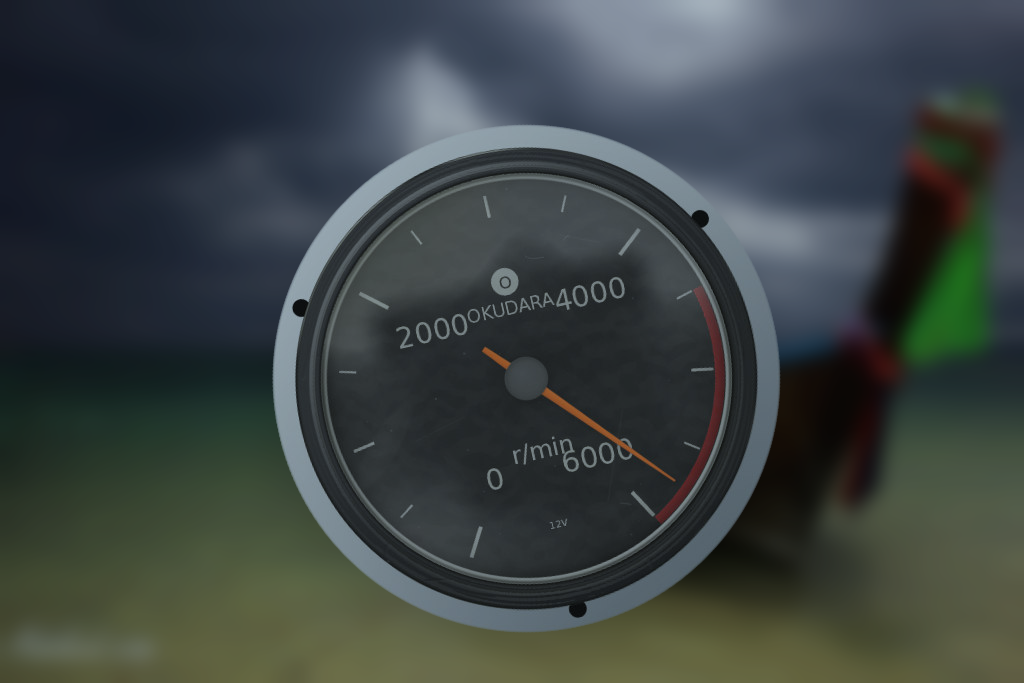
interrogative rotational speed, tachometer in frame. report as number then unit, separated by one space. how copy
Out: 5750 rpm
